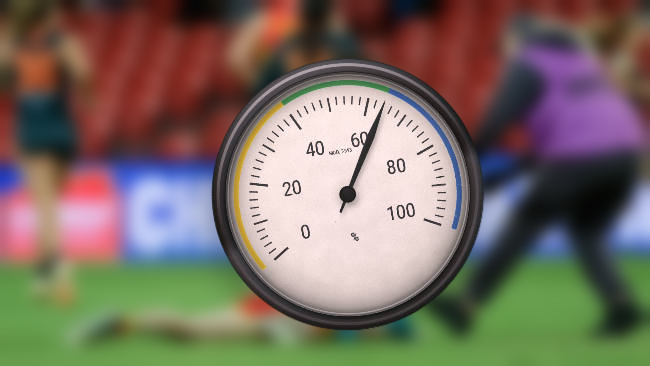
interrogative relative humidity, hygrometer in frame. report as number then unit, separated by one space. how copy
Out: 64 %
